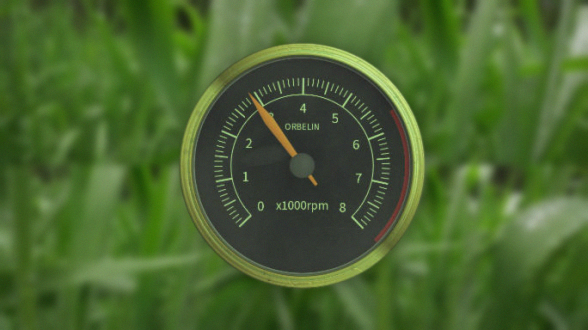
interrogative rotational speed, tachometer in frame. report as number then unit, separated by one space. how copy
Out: 2900 rpm
